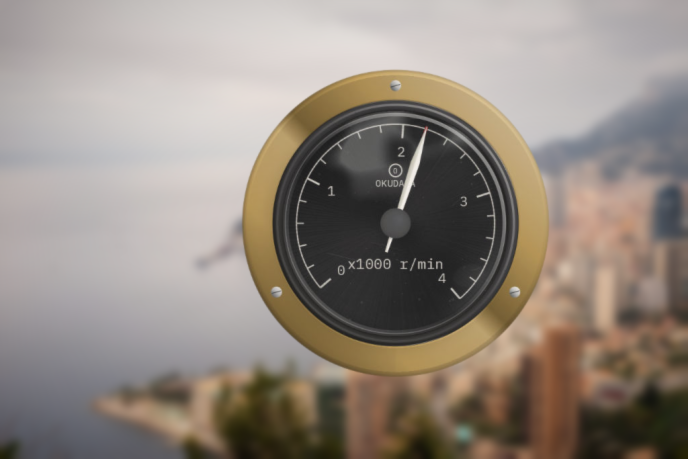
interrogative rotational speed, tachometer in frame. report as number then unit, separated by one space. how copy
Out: 2200 rpm
